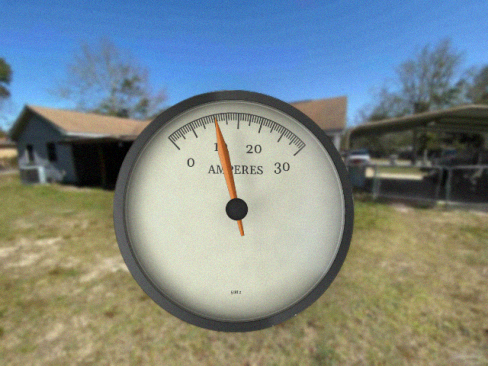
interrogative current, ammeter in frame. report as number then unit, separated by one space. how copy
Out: 10 A
